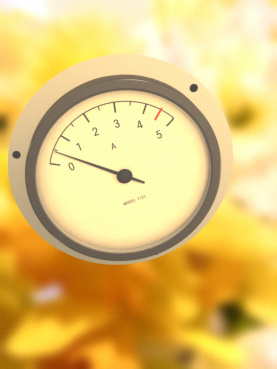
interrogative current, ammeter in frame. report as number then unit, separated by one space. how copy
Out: 0.5 A
